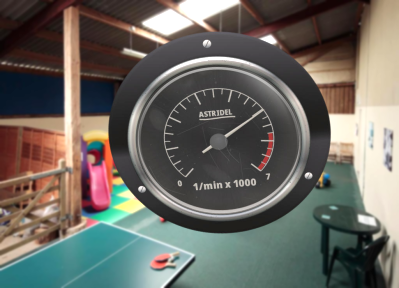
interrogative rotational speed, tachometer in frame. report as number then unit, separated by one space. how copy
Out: 5000 rpm
